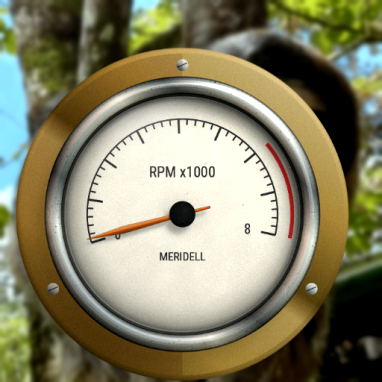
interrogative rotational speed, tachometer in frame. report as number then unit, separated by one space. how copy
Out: 100 rpm
